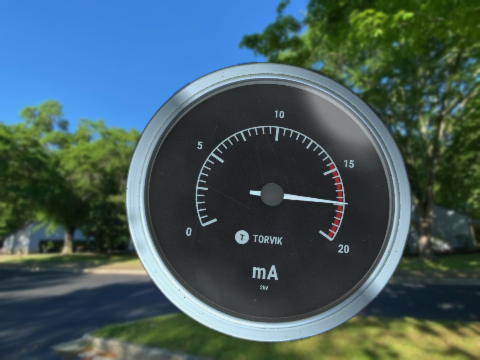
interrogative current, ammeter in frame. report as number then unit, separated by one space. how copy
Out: 17.5 mA
